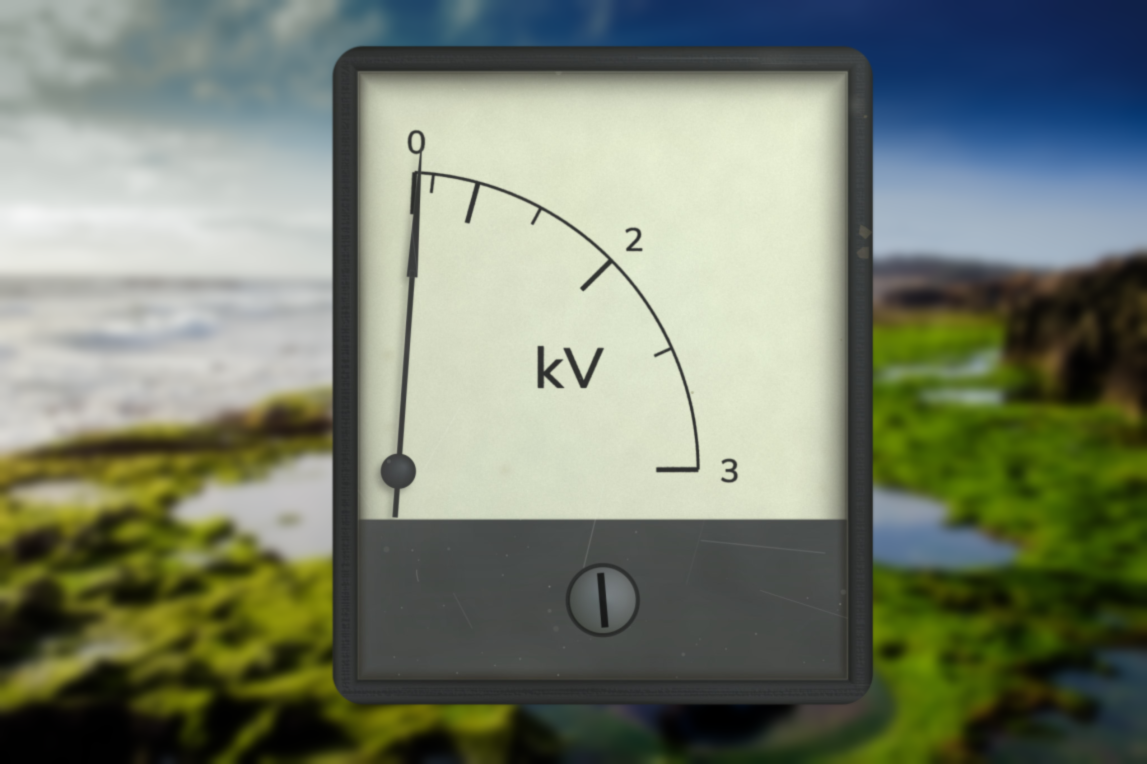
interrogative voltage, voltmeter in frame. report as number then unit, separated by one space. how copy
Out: 0.25 kV
